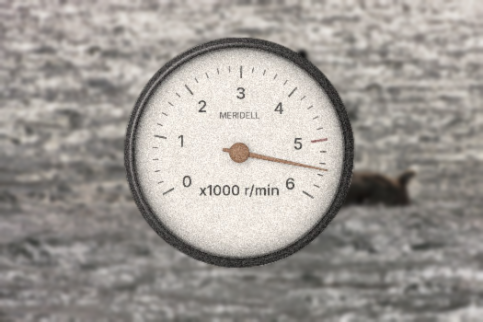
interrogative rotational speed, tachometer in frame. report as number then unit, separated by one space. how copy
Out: 5500 rpm
